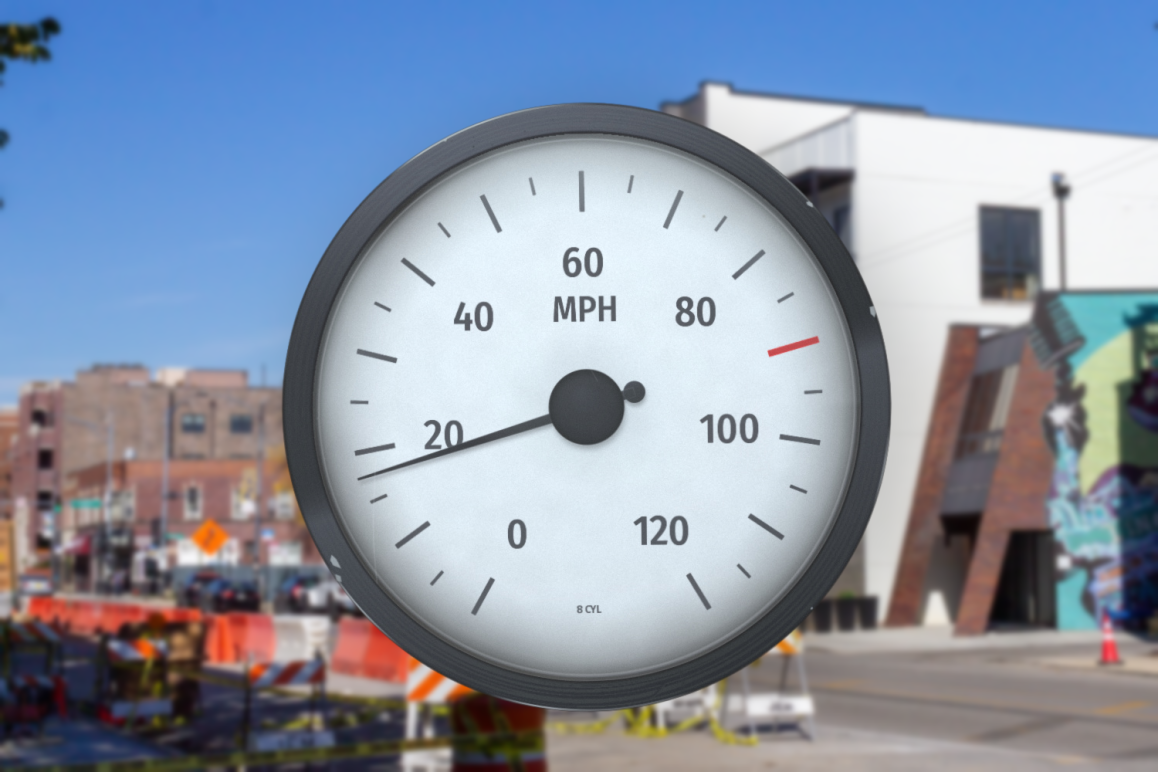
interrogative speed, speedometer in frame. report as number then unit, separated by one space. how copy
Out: 17.5 mph
